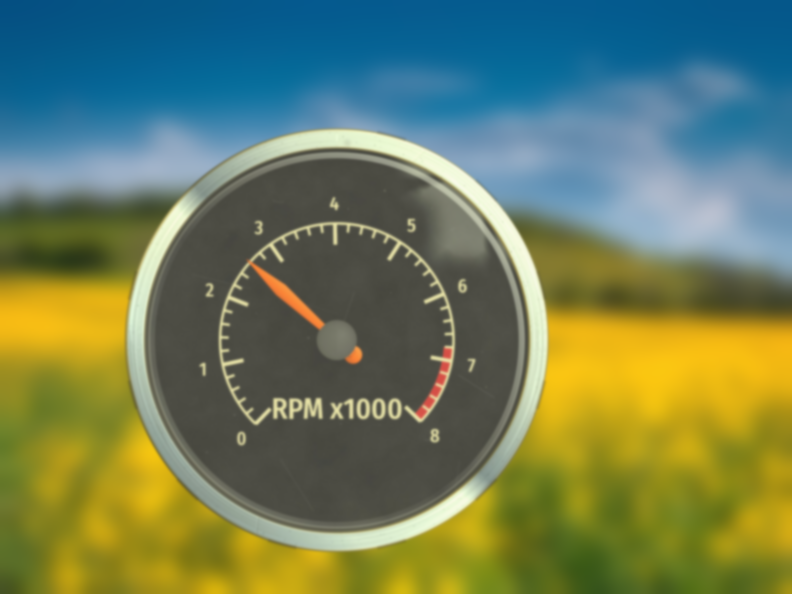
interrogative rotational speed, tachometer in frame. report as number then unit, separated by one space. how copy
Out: 2600 rpm
